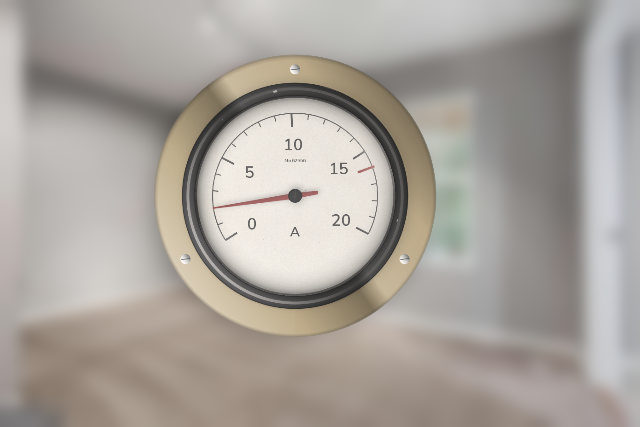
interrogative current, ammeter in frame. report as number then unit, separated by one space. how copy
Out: 2 A
